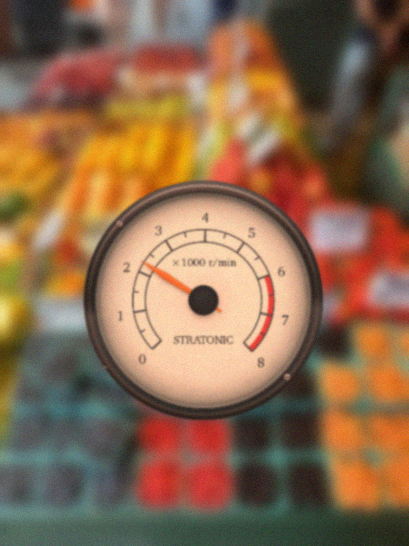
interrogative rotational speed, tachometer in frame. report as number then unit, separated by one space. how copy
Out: 2250 rpm
